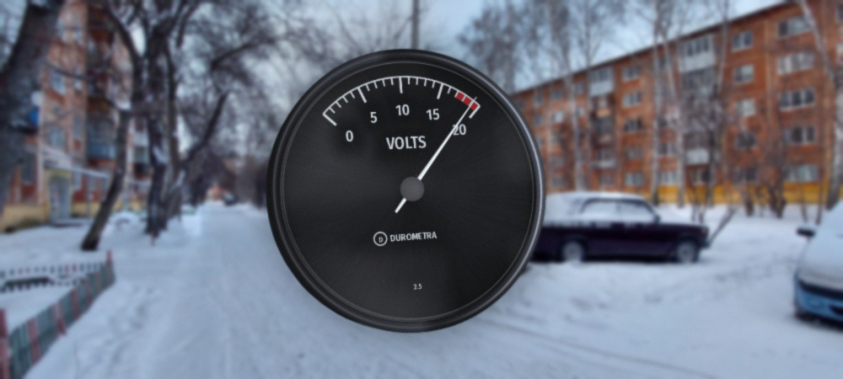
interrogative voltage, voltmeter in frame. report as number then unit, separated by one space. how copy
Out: 19 V
